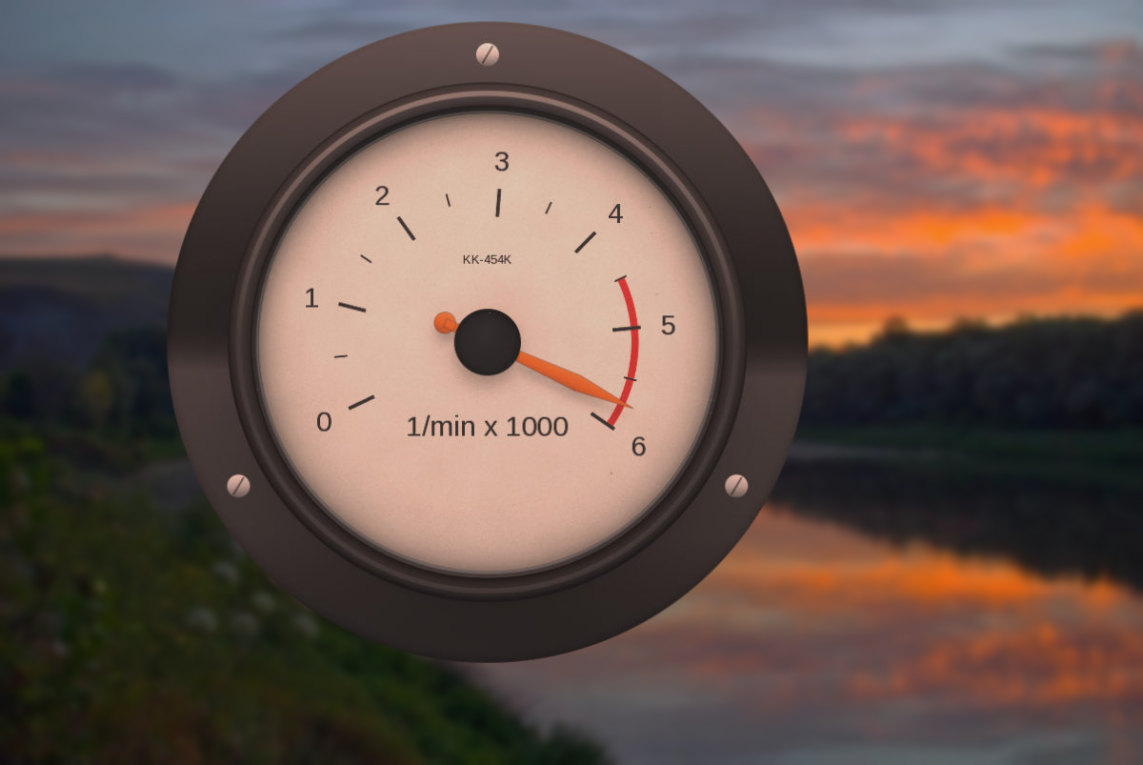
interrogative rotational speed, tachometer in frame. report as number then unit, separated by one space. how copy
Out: 5750 rpm
